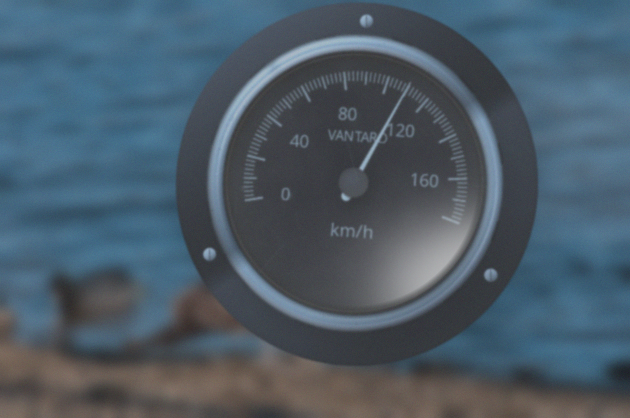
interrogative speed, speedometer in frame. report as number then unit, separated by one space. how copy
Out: 110 km/h
